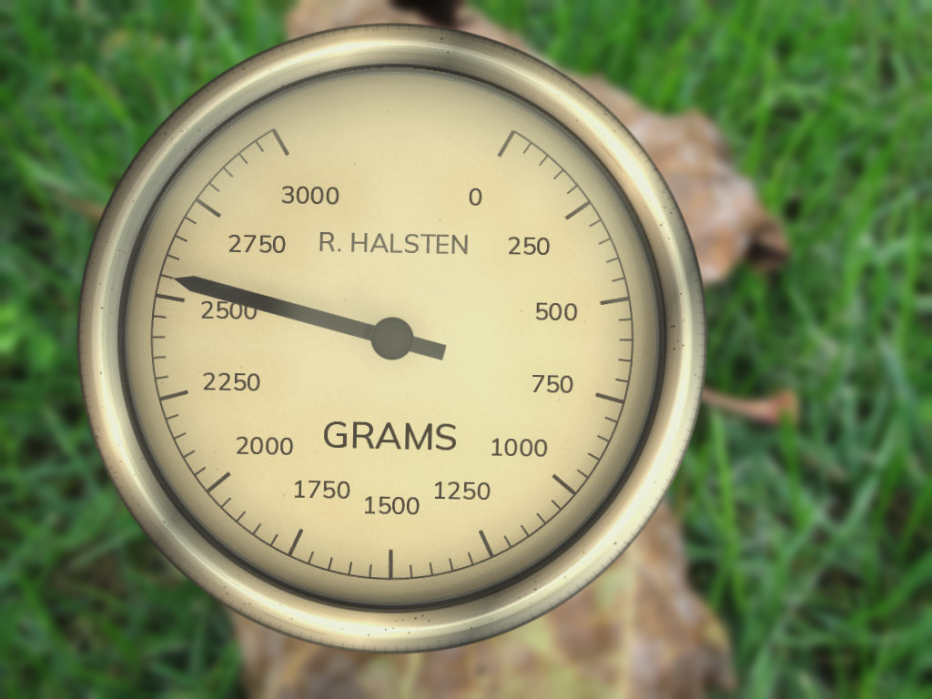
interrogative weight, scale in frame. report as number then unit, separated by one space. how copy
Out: 2550 g
